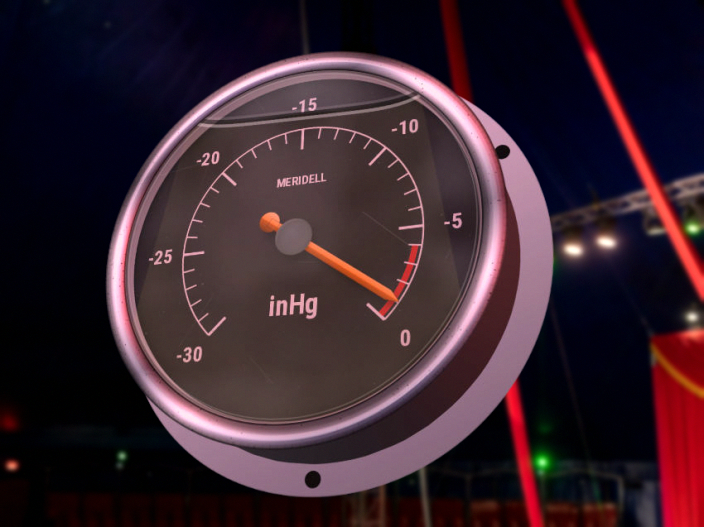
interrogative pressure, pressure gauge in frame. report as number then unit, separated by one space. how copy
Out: -1 inHg
